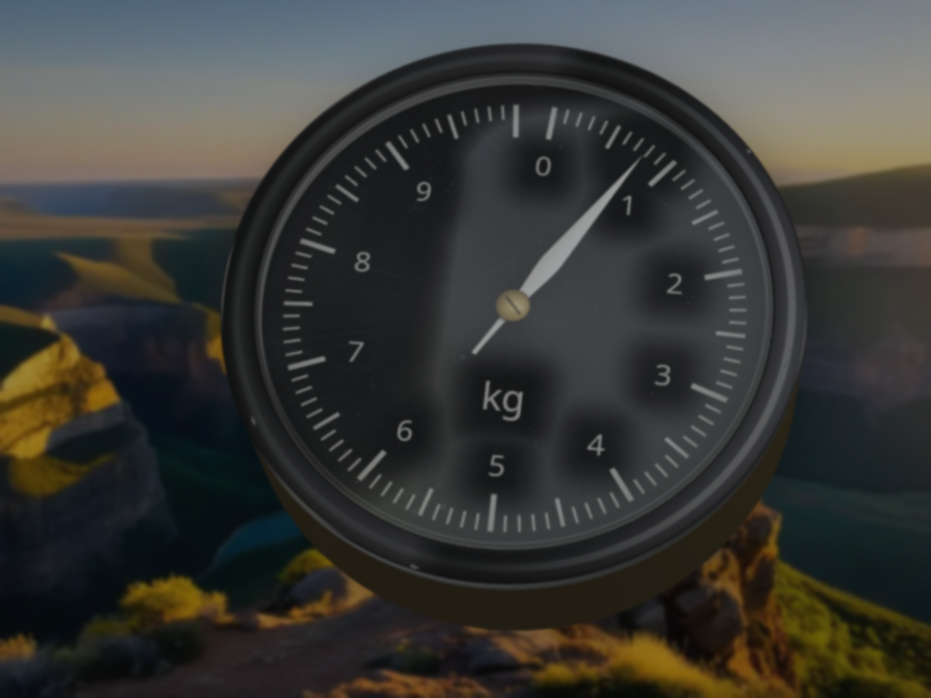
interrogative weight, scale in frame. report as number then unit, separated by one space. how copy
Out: 0.8 kg
